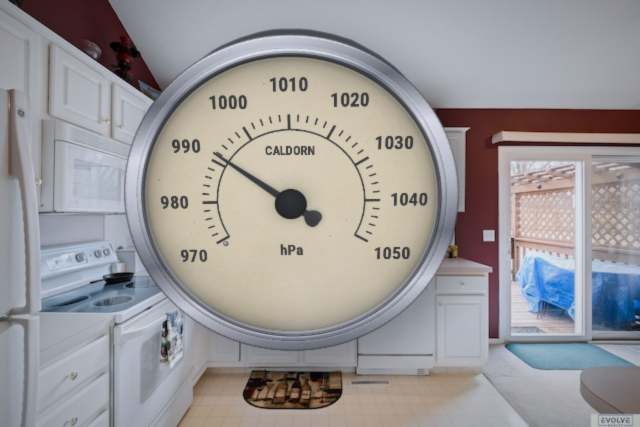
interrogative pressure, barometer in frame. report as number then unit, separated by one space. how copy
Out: 992 hPa
